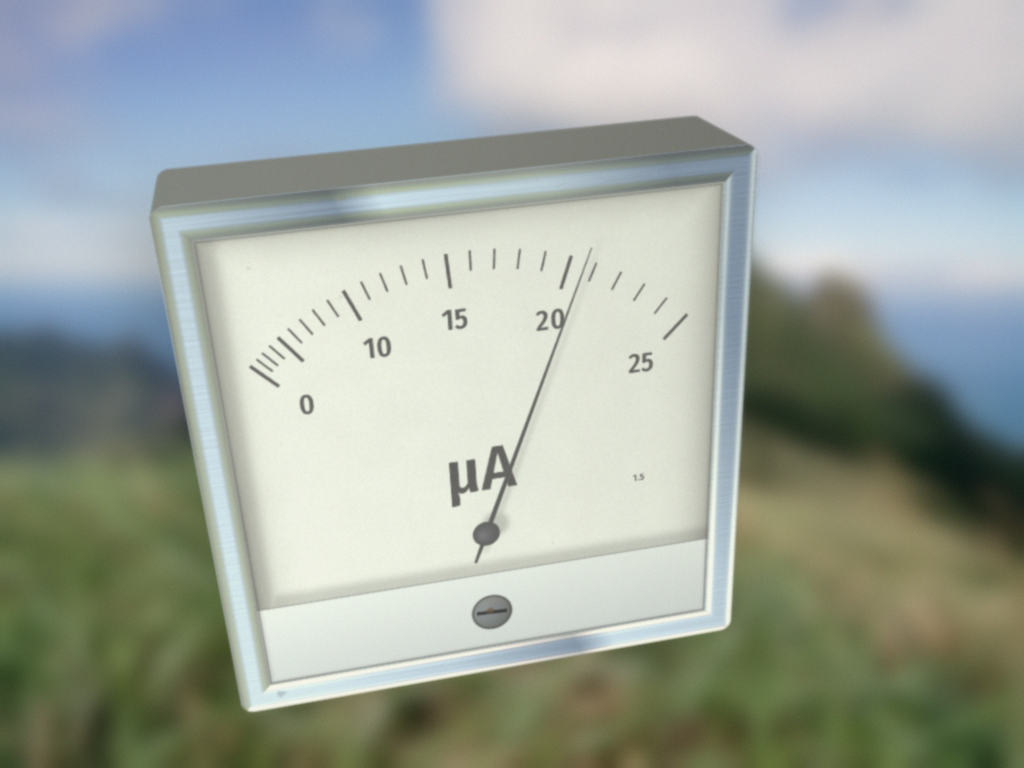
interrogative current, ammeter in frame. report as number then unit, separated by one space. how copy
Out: 20.5 µA
